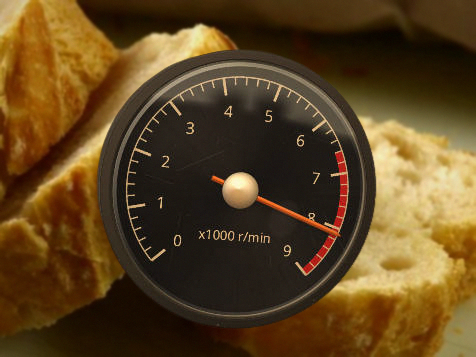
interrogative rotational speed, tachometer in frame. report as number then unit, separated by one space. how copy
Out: 8100 rpm
